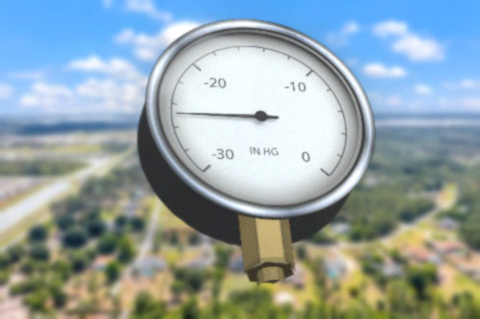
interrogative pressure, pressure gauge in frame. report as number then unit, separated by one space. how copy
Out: -25 inHg
